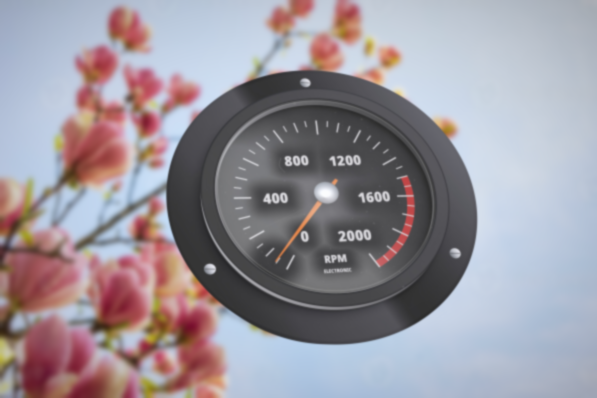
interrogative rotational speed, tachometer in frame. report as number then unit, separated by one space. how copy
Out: 50 rpm
